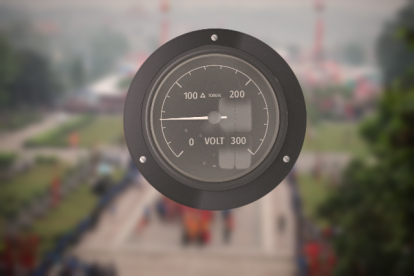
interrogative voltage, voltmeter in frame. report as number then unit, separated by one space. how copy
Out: 50 V
